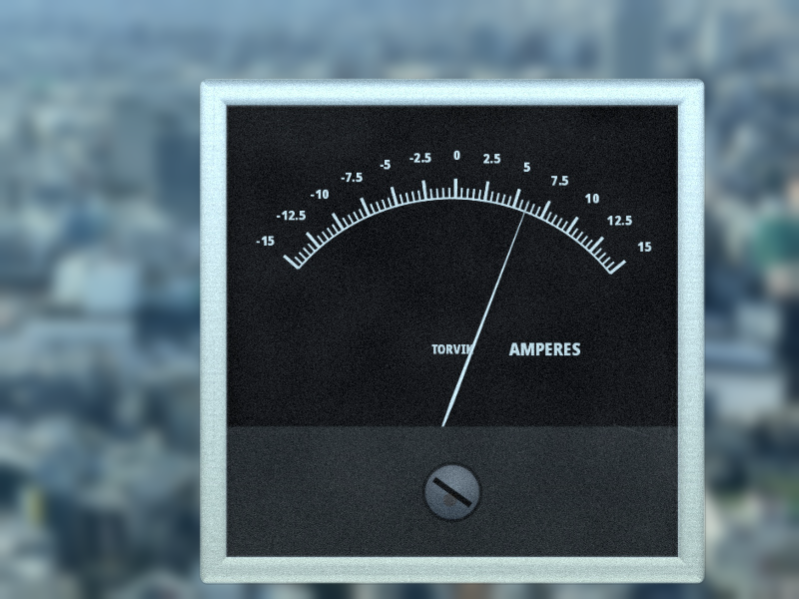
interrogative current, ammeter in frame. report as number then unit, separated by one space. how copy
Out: 6 A
